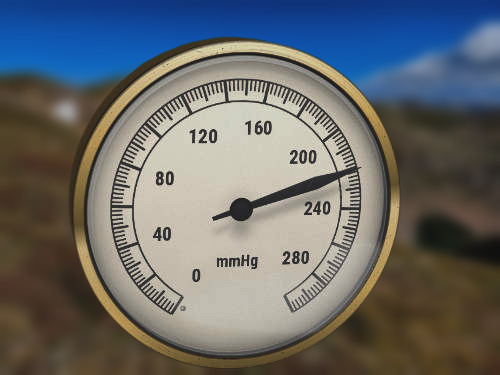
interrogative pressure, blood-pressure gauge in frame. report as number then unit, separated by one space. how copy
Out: 220 mmHg
